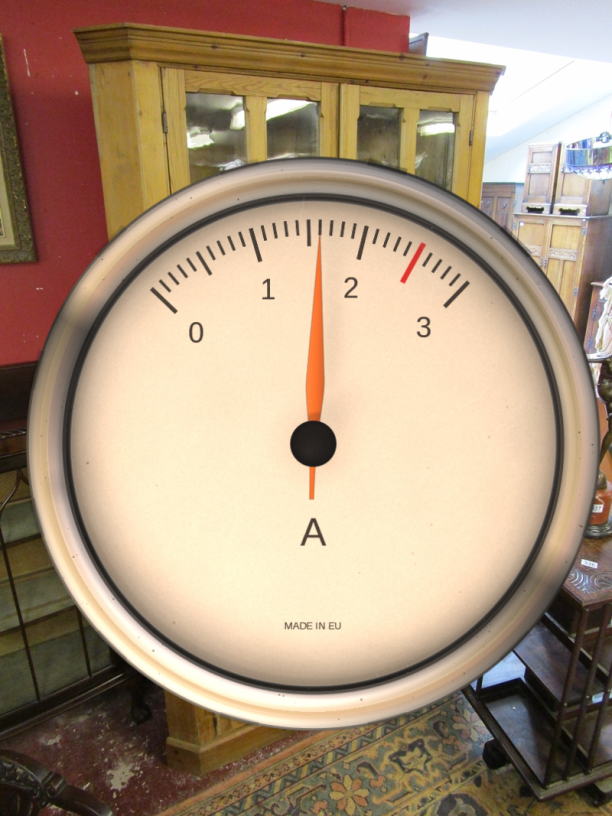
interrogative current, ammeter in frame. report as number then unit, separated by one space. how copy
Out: 1.6 A
